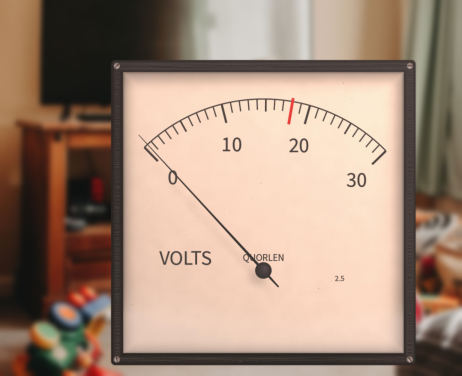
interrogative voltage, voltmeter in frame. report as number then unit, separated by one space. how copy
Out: 0.5 V
